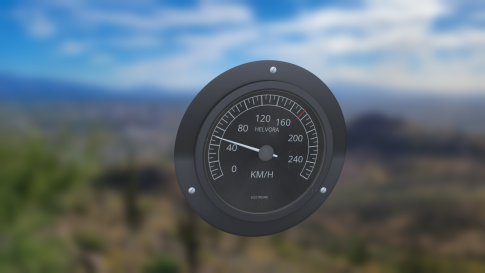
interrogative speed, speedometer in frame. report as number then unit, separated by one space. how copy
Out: 50 km/h
